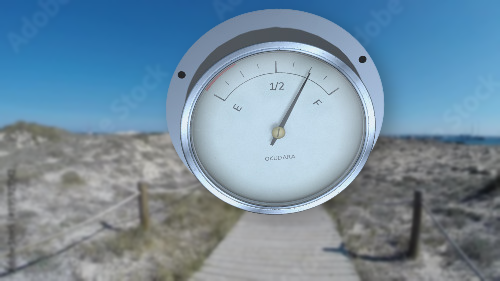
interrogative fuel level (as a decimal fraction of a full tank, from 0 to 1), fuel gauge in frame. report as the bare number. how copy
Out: 0.75
